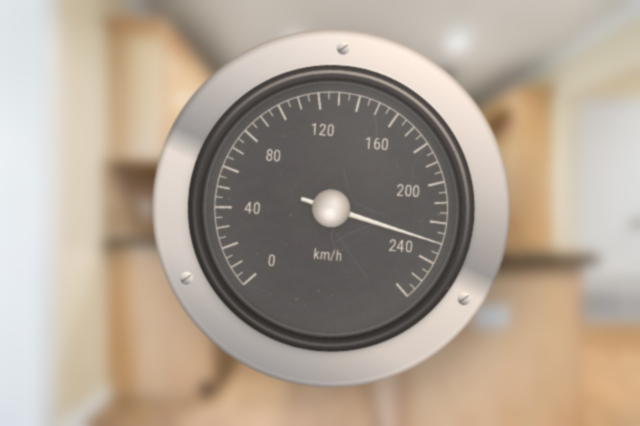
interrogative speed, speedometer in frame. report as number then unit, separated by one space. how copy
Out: 230 km/h
